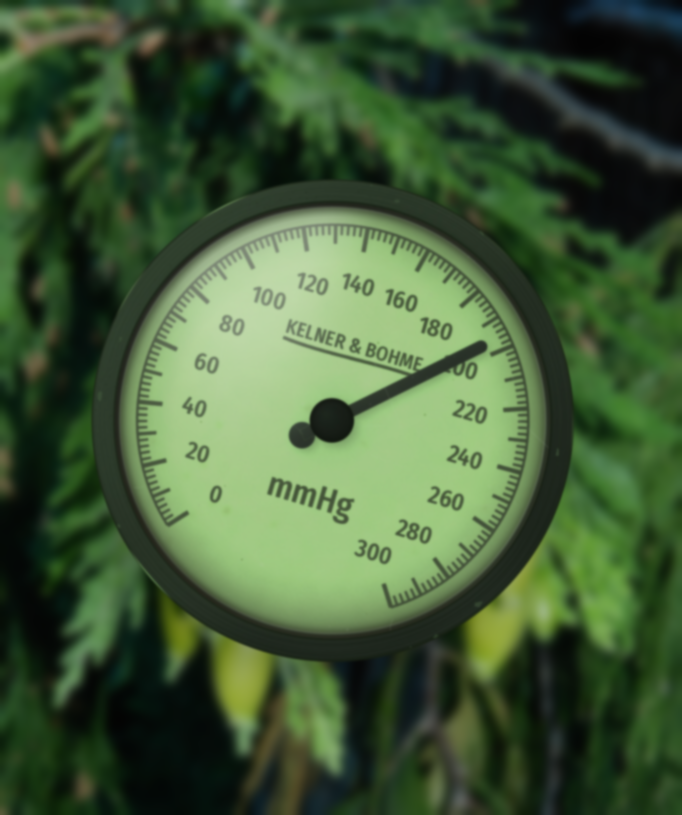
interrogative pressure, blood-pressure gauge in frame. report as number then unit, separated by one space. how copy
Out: 196 mmHg
